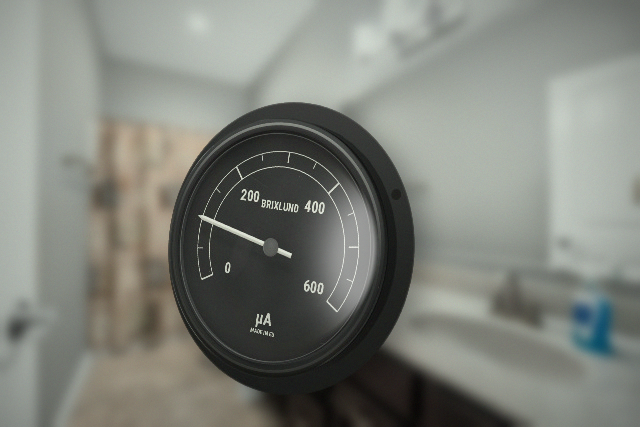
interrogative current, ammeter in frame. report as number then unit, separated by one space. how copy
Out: 100 µA
